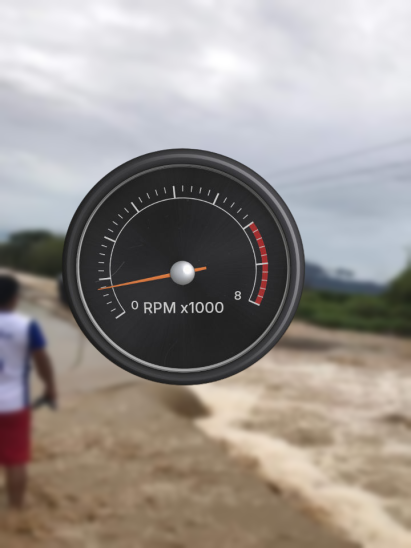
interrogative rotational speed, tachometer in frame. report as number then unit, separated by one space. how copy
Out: 800 rpm
